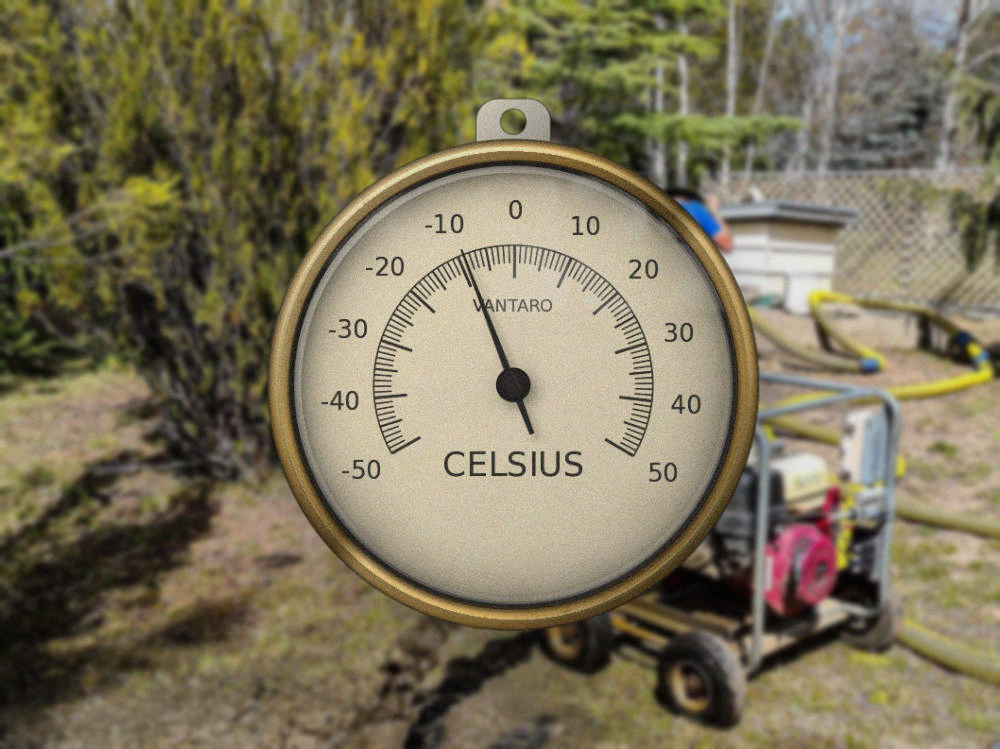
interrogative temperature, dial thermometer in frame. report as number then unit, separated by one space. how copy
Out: -9 °C
